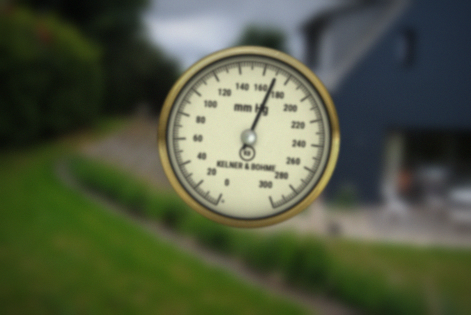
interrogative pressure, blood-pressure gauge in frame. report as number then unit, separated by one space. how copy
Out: 170 mmHg
